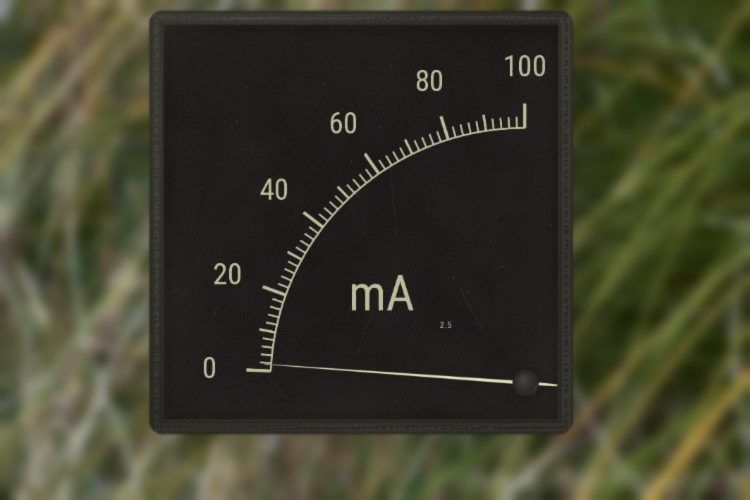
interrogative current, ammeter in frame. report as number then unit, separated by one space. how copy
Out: 2 mA
